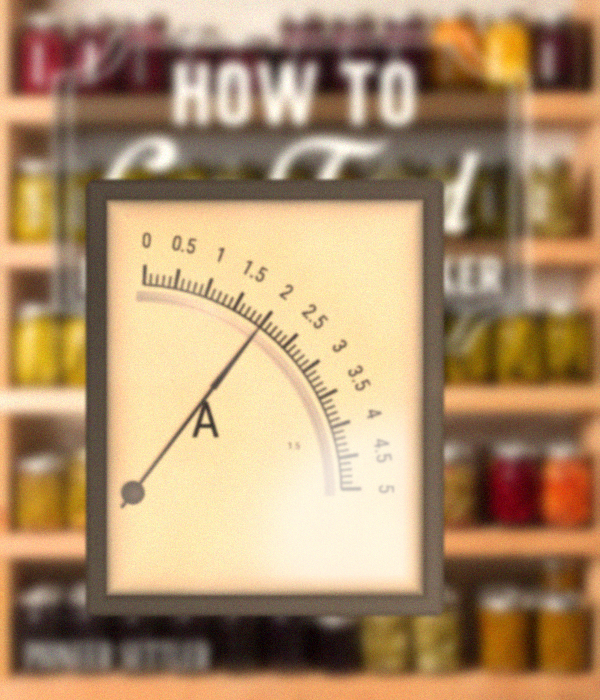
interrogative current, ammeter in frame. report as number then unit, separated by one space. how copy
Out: 2 A
